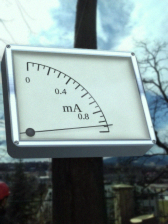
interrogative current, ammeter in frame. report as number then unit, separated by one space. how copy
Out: 0.95 mA
